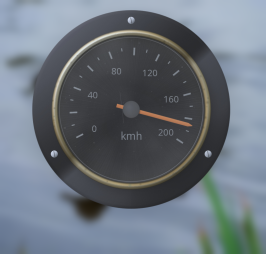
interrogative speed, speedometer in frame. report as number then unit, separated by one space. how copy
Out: 185 km/h
